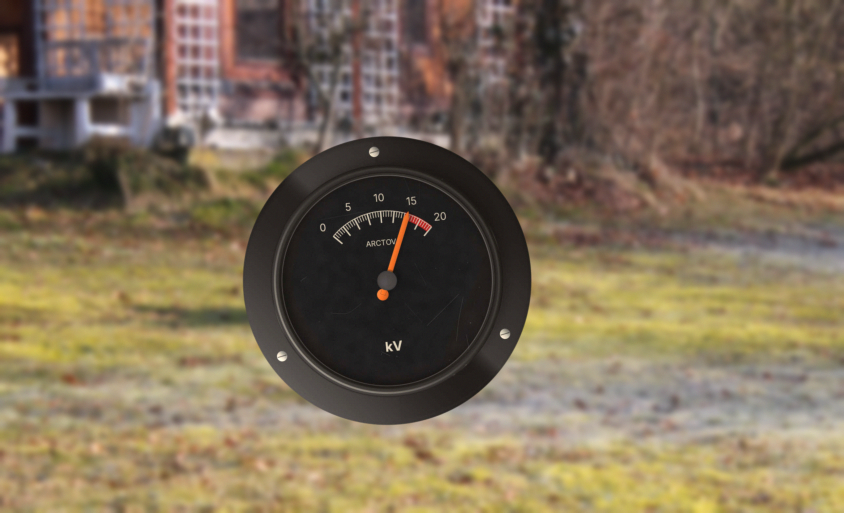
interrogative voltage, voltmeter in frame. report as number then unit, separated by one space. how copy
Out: 15 kV
